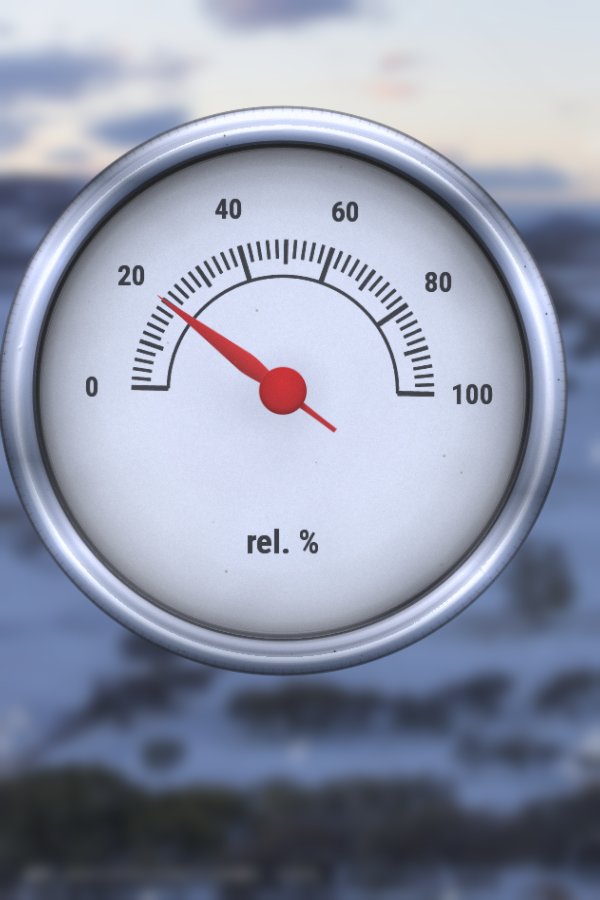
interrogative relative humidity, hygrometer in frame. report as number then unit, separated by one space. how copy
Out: 20 %
